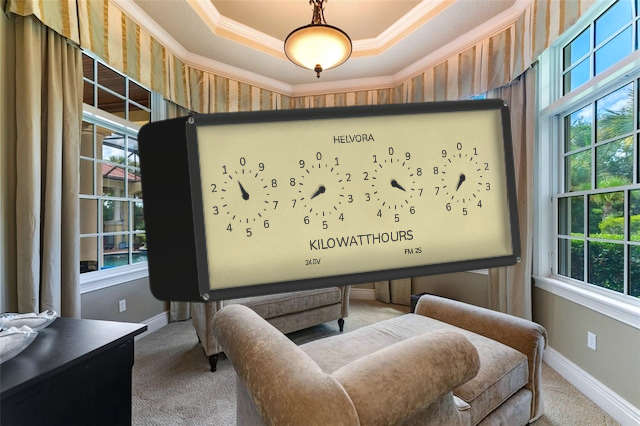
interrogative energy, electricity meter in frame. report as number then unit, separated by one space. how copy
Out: 666 kWh
